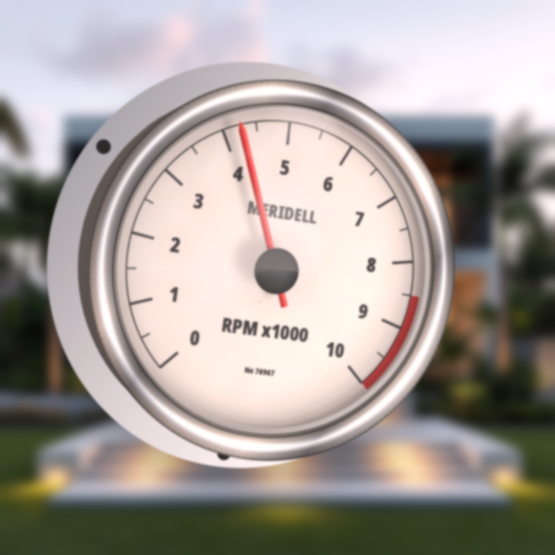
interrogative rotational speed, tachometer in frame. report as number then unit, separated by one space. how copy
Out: 4250 rpm
